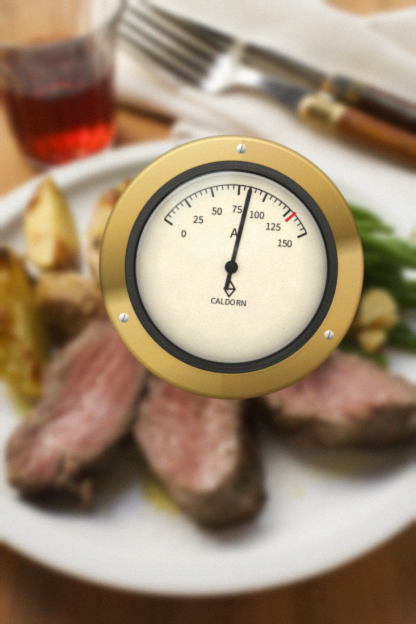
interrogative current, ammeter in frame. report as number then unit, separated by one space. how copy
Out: 85 A
